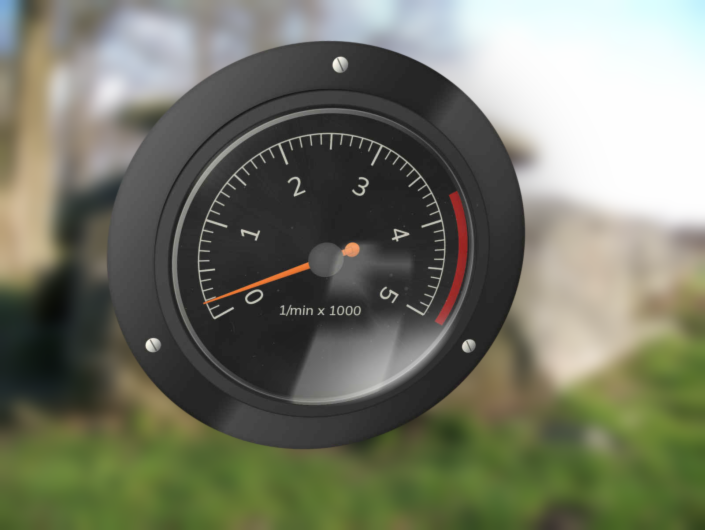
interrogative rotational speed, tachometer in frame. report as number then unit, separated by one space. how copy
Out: 200 rpm
